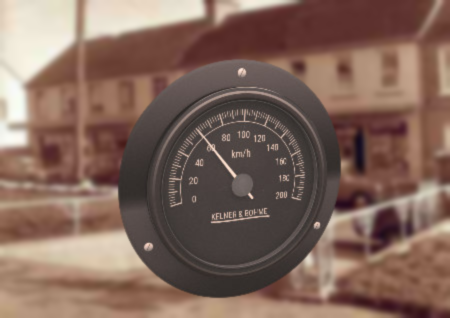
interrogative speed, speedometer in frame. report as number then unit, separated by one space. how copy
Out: 60 km/h
